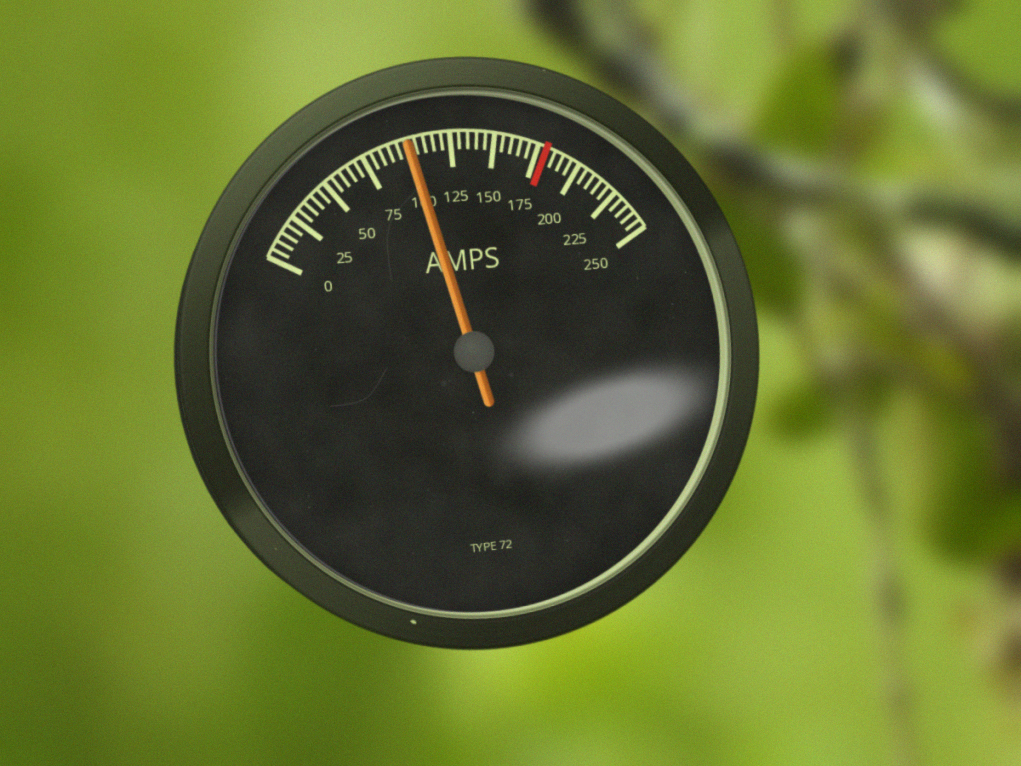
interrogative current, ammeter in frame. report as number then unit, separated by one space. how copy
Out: 100 A
